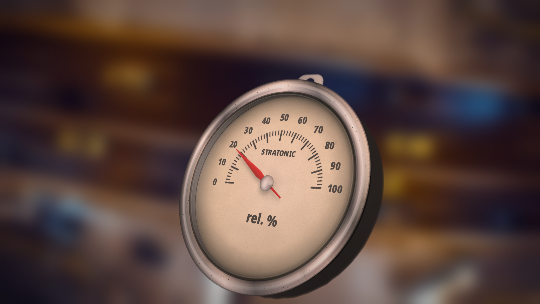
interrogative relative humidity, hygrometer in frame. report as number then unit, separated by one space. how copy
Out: 20 %
